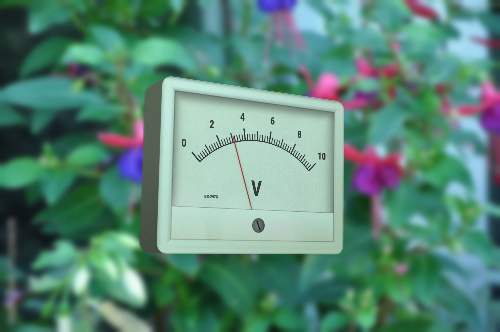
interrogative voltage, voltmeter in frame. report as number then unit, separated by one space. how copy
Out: 3 V
